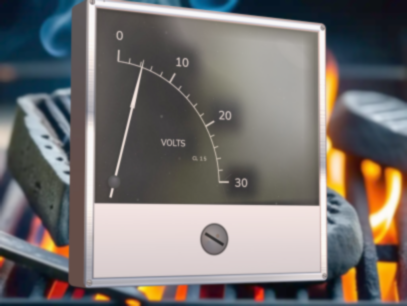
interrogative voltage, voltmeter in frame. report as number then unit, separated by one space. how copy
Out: 4 V
